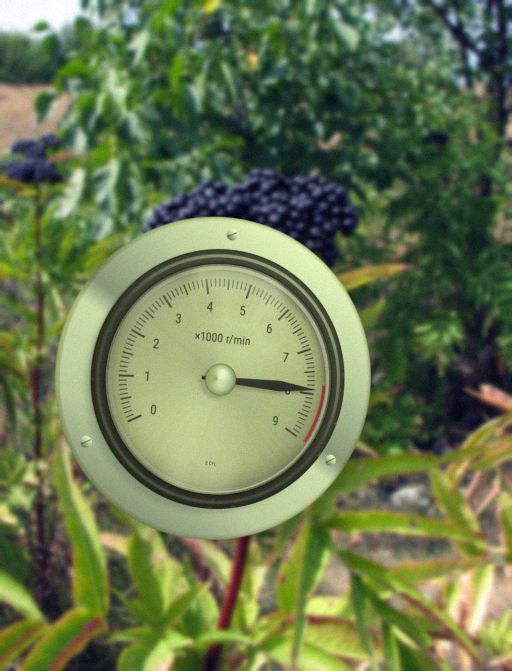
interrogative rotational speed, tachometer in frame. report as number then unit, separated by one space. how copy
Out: 7900 rpm
